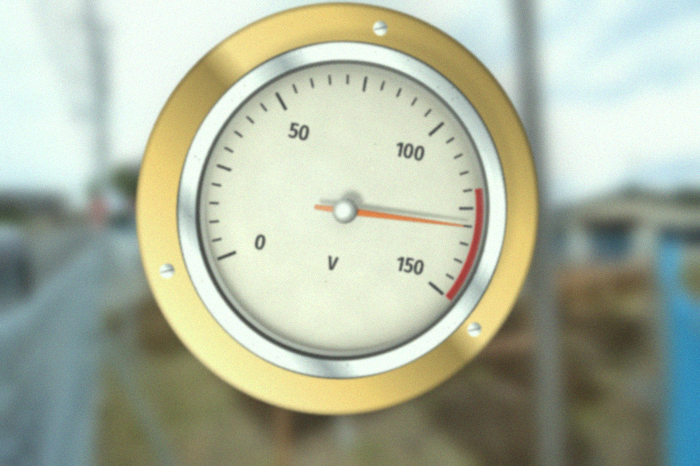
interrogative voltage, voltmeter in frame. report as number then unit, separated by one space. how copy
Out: 130 V
